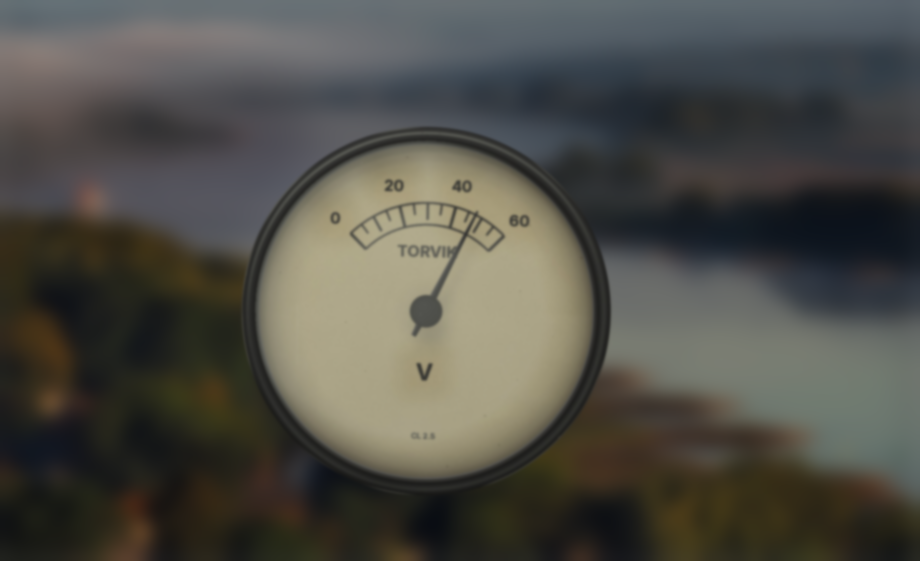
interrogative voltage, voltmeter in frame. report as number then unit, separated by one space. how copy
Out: 47.5 V
